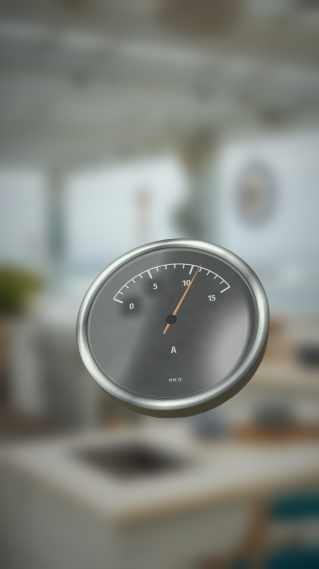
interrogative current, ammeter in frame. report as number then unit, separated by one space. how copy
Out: 11 A
